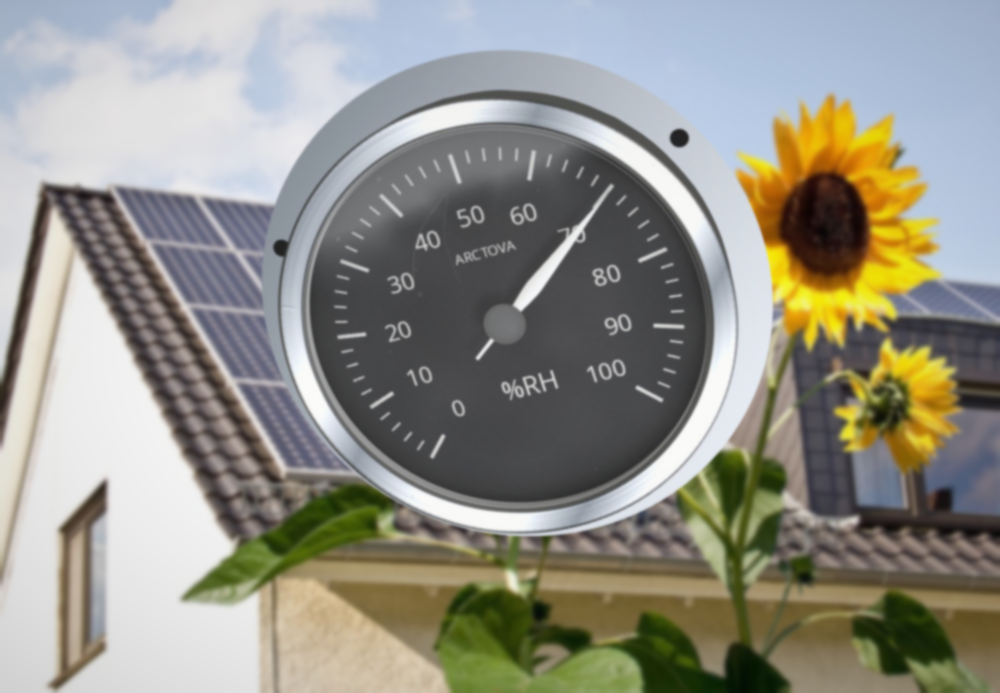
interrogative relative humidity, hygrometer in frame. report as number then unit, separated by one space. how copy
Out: 70 %
